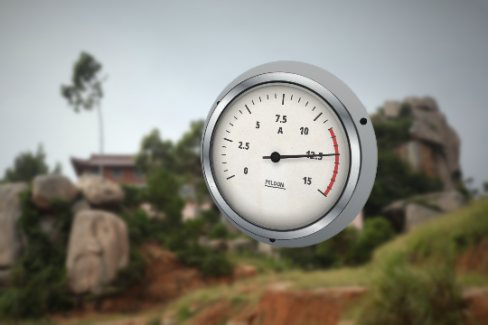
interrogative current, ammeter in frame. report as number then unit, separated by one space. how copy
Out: 12.5 A
